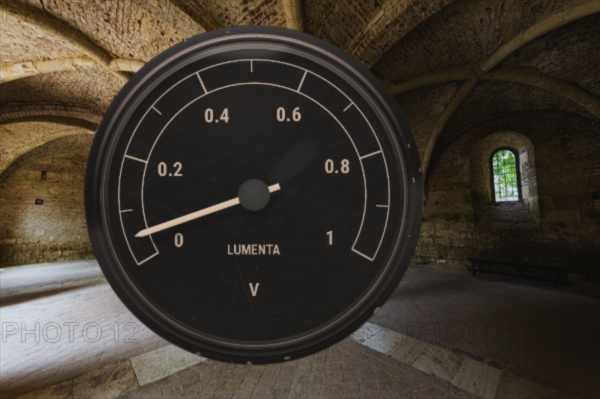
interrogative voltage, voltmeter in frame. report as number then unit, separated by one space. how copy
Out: 0.05 V
